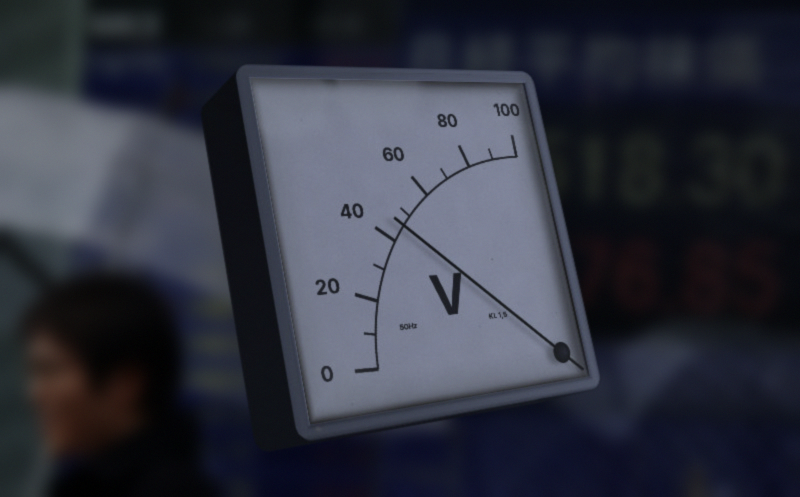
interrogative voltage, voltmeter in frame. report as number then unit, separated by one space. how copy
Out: 45 V
